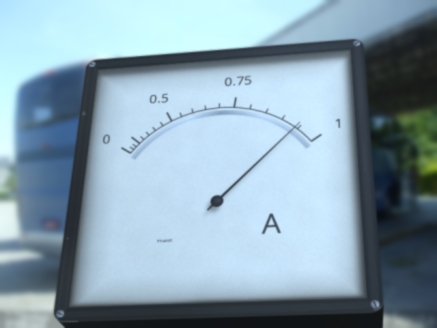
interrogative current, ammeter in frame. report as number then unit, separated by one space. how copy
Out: 0.95 A
